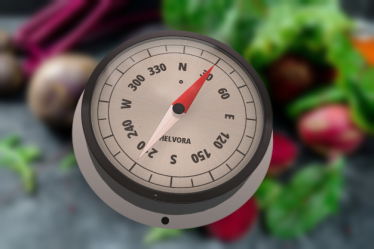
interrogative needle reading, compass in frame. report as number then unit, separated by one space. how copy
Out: 30 °
